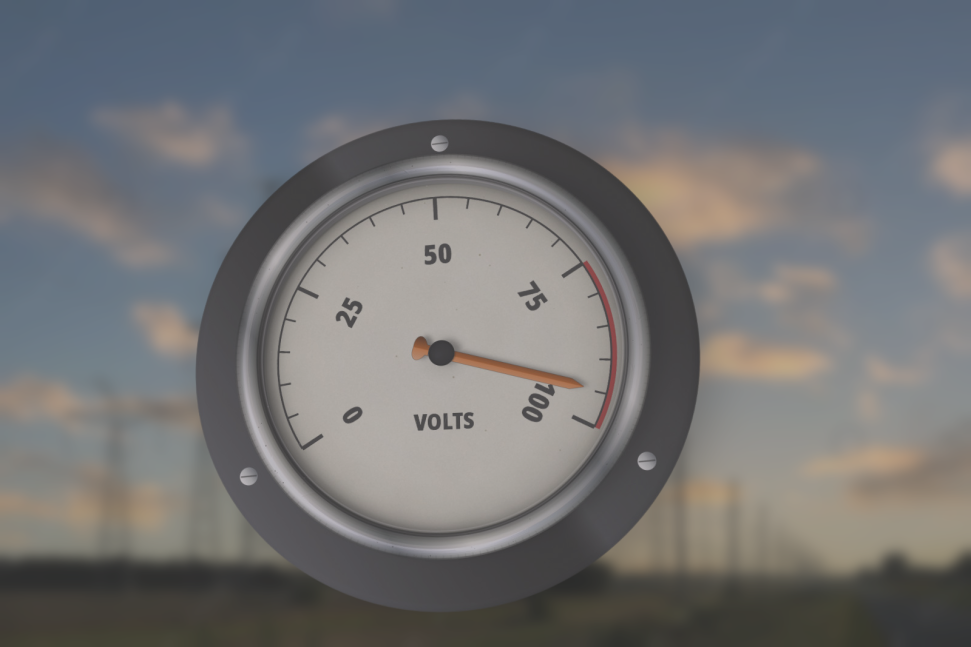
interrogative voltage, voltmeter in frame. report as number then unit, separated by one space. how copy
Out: 95 V
